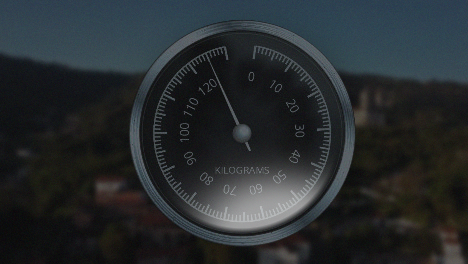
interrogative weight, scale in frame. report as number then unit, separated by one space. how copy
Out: 125 kg
